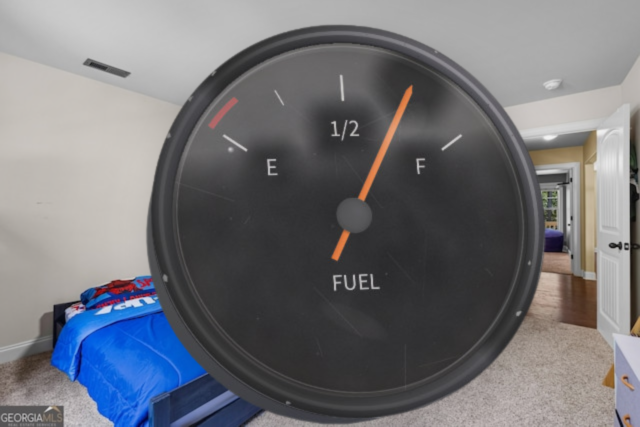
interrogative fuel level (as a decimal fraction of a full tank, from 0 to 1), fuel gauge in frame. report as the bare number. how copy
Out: 0.75
